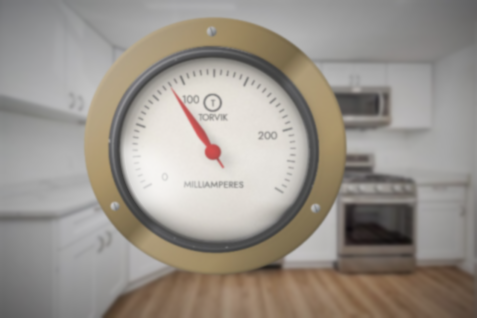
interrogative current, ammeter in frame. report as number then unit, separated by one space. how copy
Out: 90 mA
